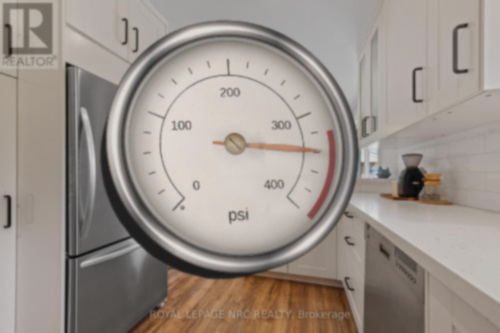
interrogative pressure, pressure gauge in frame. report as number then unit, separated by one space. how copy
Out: 340 psi
